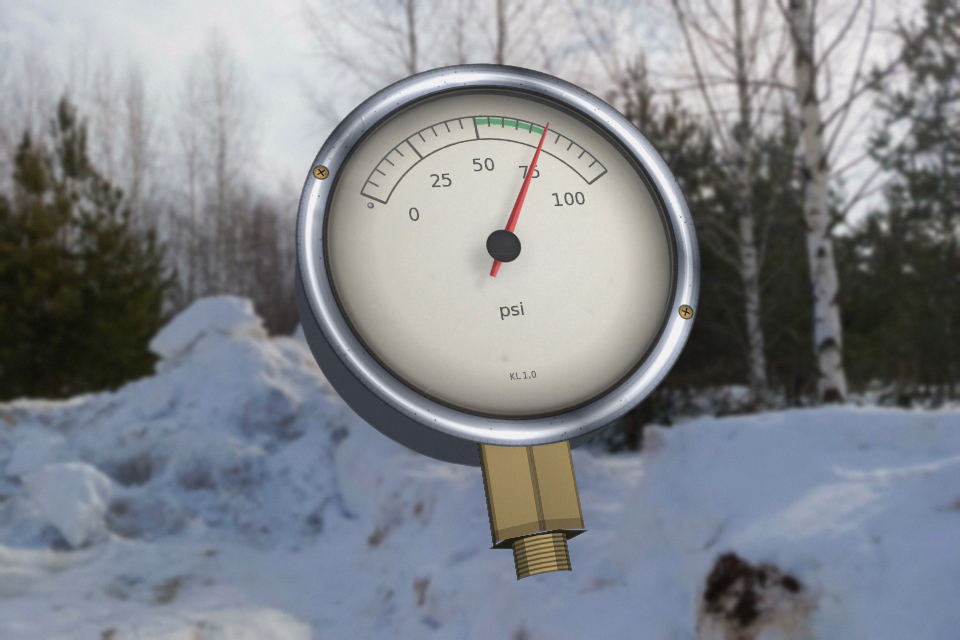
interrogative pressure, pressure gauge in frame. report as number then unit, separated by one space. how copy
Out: 75 psi
